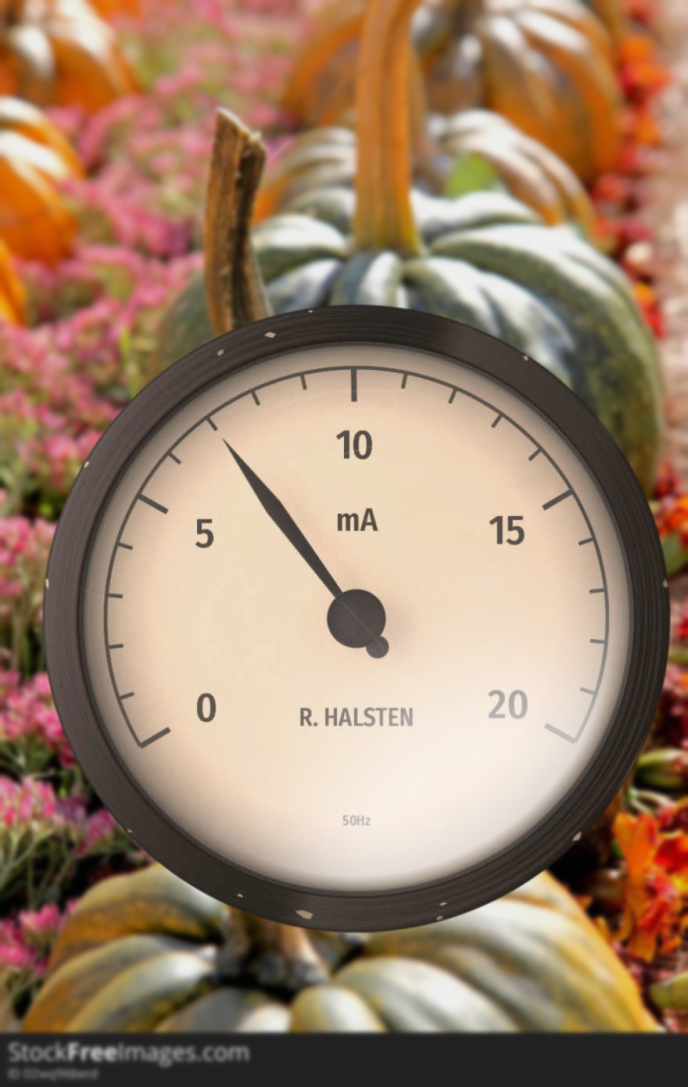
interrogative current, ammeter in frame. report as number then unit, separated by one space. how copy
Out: 7 mA
